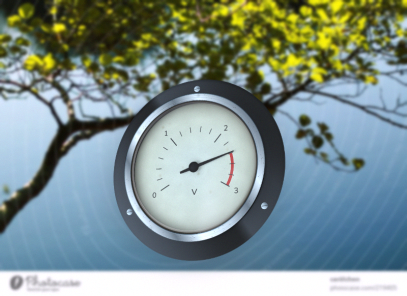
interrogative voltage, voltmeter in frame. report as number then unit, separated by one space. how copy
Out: 2.4 V
